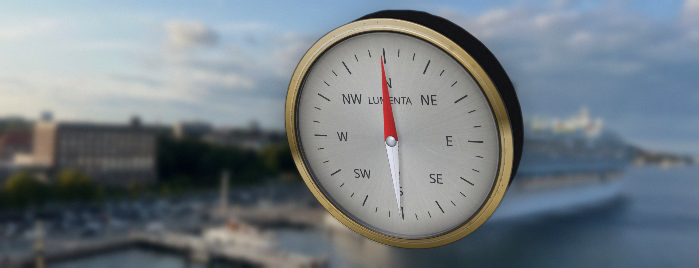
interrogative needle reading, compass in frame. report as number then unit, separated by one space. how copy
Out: 0 °
